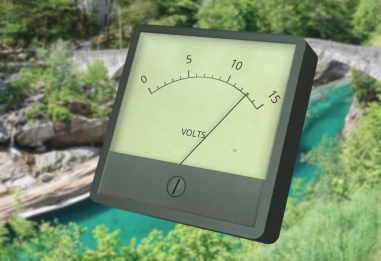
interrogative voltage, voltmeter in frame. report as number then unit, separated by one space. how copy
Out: 13 V
